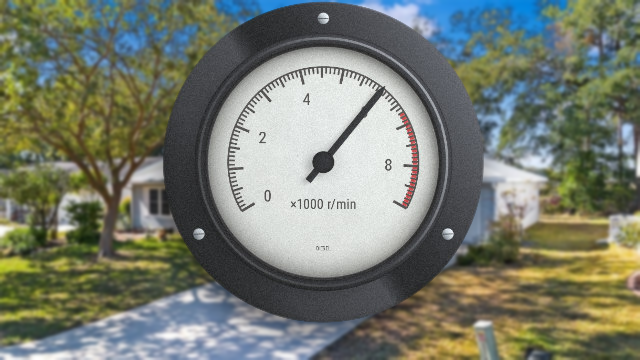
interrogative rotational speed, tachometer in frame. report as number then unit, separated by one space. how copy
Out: 6000 rpm
